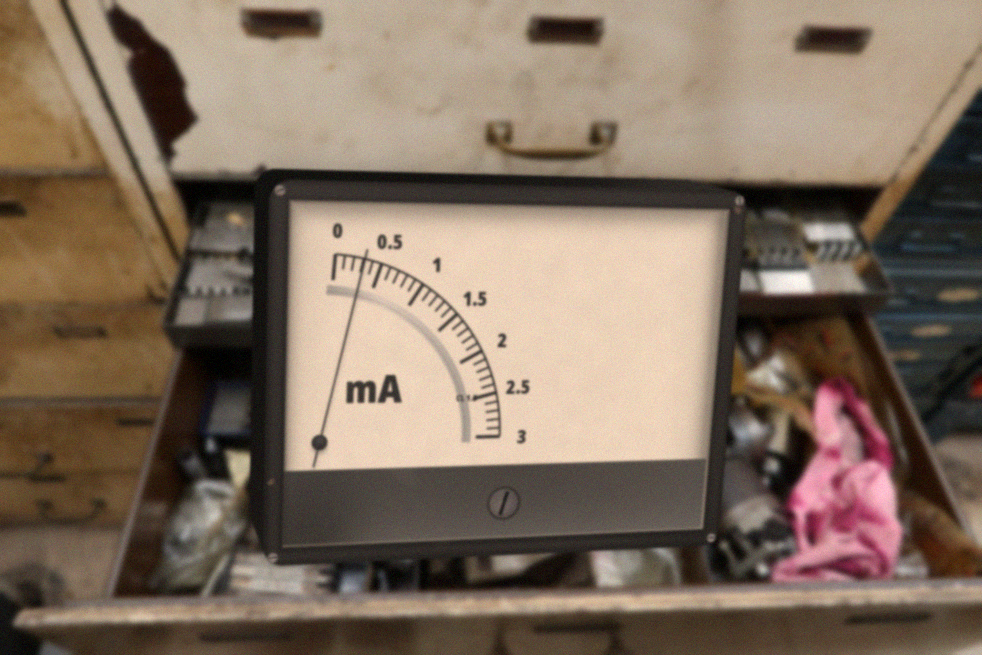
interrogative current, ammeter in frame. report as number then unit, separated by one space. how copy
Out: 0.3 mA
